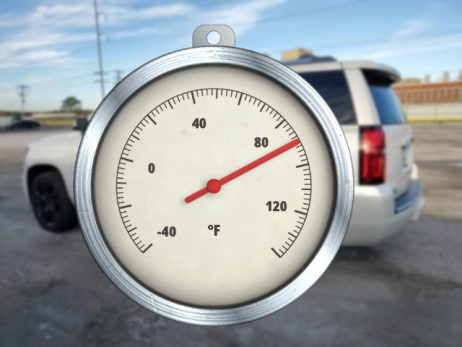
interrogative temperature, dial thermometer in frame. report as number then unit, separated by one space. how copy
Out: 90 °F
